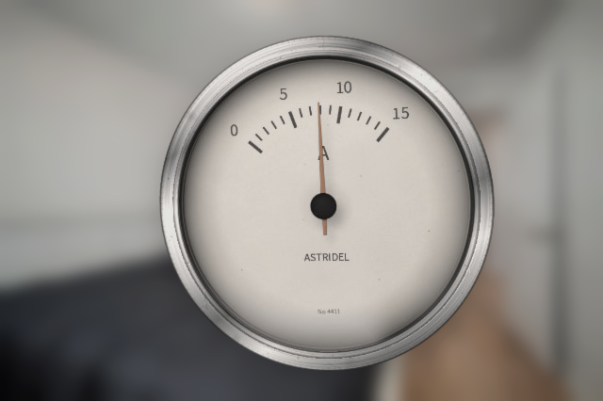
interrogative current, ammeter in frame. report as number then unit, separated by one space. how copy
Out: 8 A
